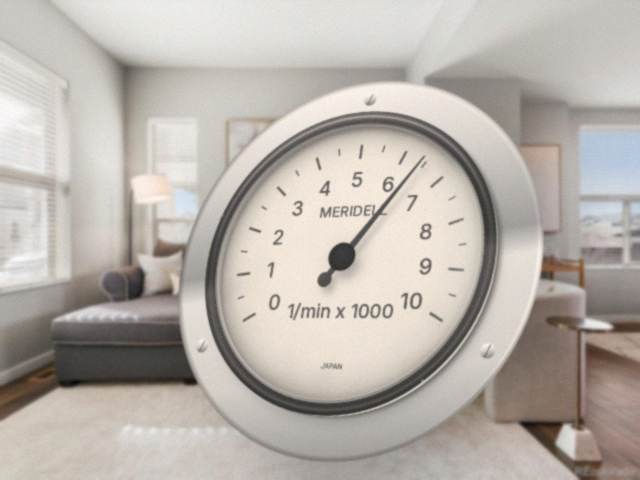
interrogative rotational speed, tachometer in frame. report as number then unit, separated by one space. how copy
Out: 6500 rpm
